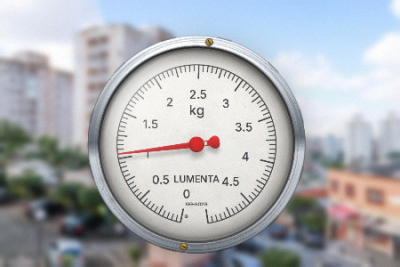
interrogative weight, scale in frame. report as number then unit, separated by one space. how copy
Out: 1.05 kg
